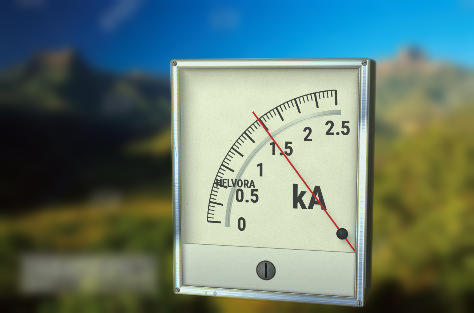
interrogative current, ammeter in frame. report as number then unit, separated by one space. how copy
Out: 1.5 kA
